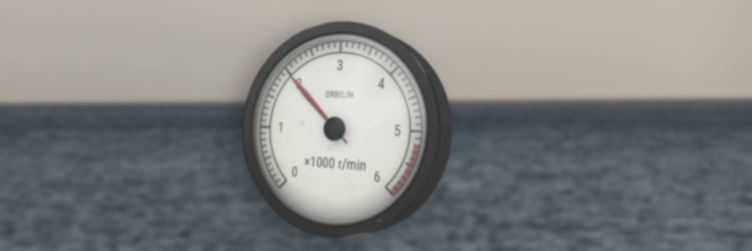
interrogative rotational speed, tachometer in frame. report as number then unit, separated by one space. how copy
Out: 2000 rpm
